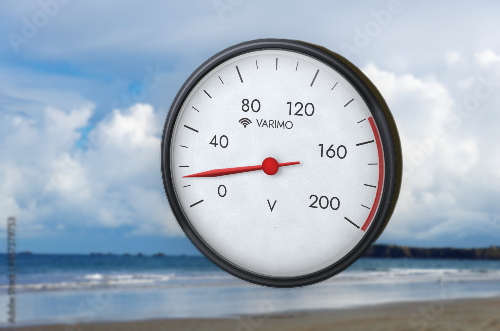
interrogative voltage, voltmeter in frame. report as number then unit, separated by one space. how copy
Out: 15 V
